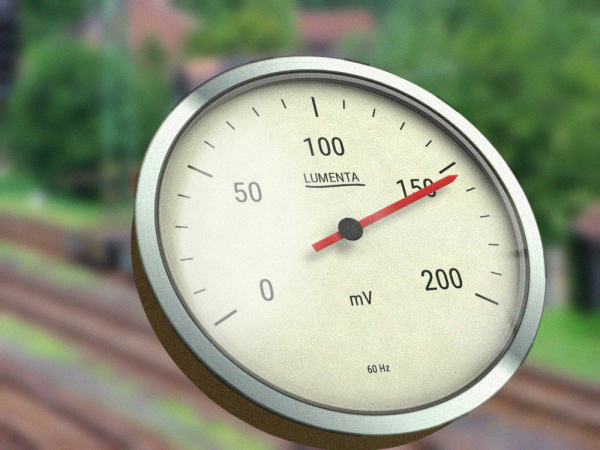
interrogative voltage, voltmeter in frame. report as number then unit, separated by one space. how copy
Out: 155 mV
